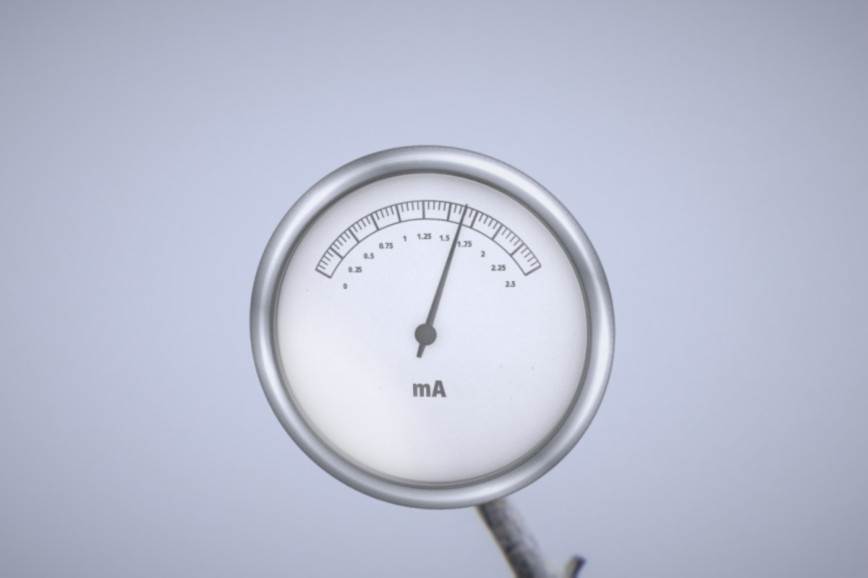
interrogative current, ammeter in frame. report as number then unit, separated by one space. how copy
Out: 1.65 mA
